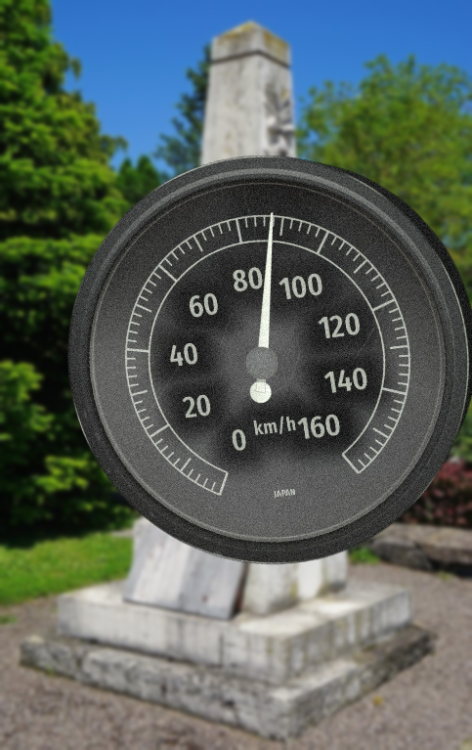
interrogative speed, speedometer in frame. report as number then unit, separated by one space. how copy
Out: 88 km/h
